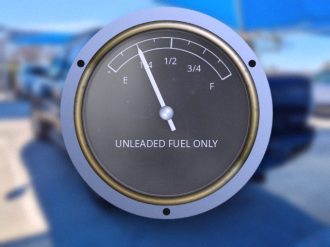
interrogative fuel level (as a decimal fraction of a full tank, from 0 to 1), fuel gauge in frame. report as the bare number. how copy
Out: 0.25
